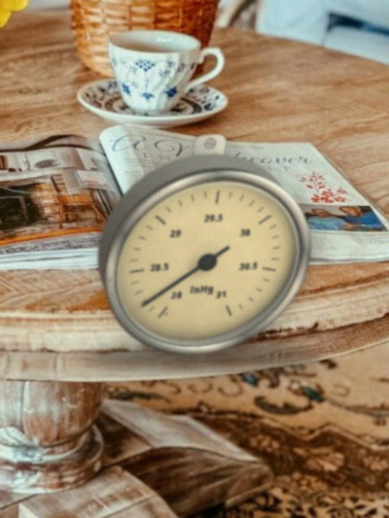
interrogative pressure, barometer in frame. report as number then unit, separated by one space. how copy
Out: 28.2 inHg
